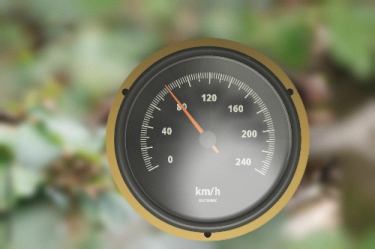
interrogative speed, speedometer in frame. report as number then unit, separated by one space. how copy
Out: 80 km/h
